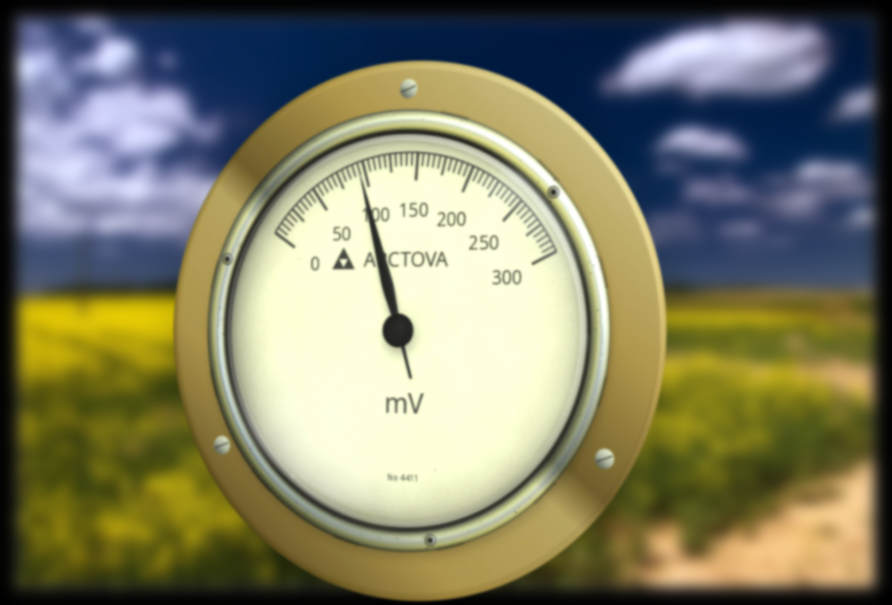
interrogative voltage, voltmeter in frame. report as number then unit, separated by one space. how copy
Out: 100 mV
